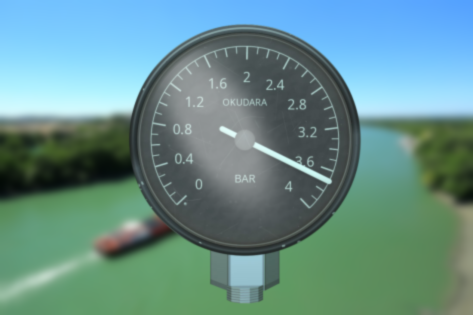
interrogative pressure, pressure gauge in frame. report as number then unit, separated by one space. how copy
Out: 3.7 bar
